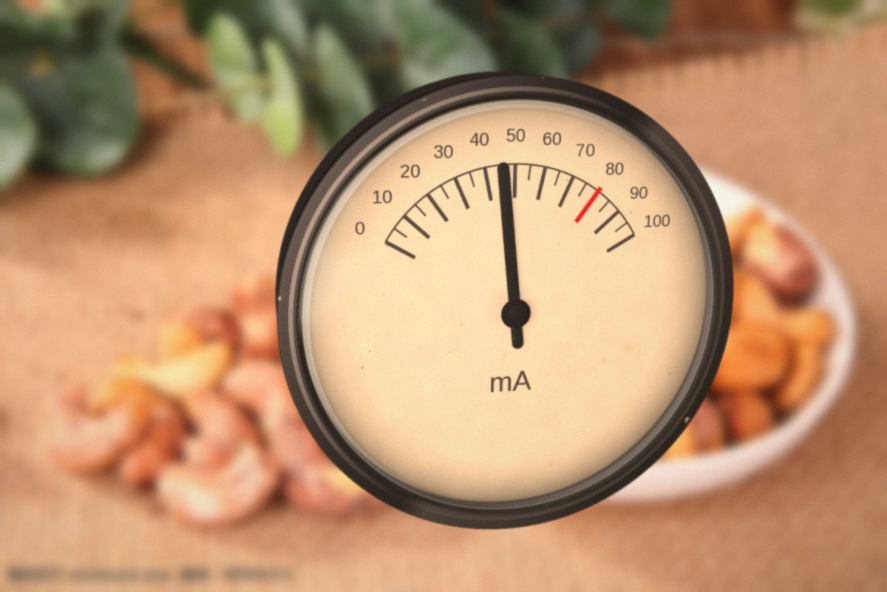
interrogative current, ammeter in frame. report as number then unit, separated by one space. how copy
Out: 45 mA
